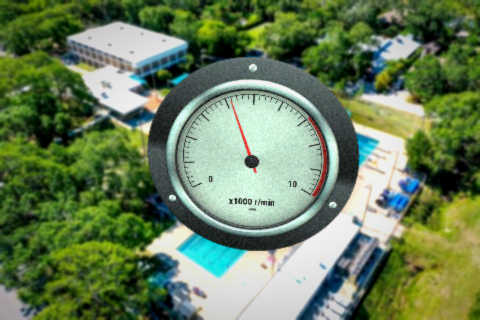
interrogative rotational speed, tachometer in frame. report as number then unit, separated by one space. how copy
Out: 4200 rpm
